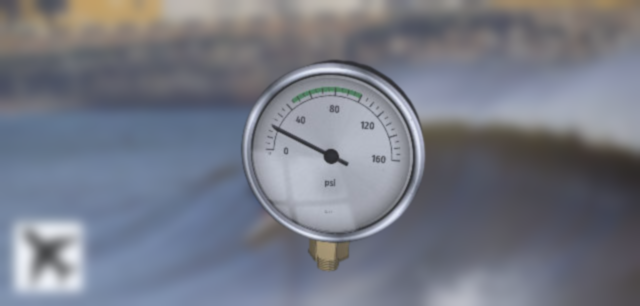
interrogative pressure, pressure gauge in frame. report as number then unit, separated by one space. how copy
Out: 20 psi
